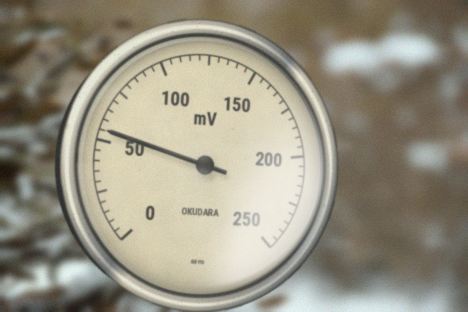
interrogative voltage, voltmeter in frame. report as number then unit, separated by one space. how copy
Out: 55 mV
